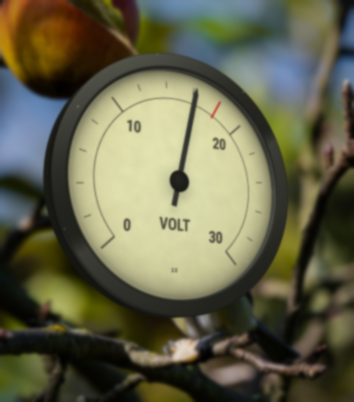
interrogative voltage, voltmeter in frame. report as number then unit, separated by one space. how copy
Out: 16 V
